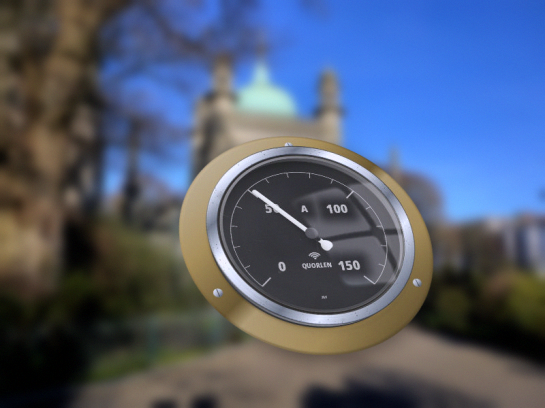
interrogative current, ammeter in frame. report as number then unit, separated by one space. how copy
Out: 50 A
